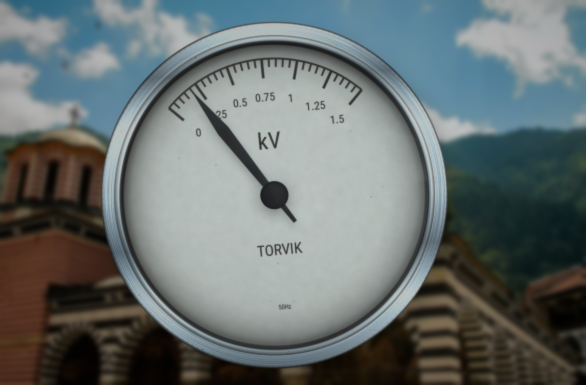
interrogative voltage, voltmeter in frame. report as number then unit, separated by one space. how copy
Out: 0.2 kV
